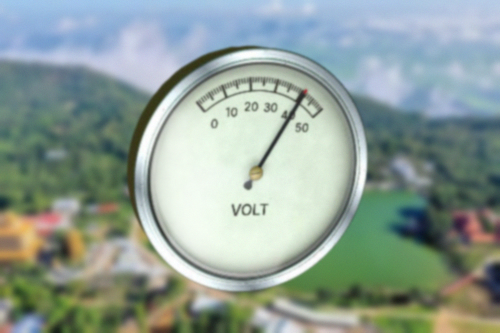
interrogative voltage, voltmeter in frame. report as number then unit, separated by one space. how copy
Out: 40 V
